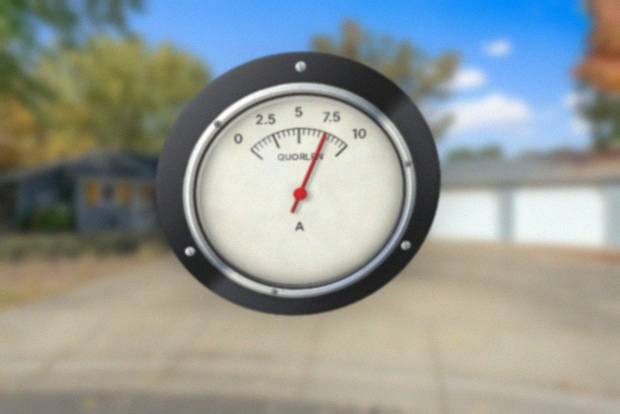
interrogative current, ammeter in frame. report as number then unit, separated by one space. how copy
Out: 7.5 A
